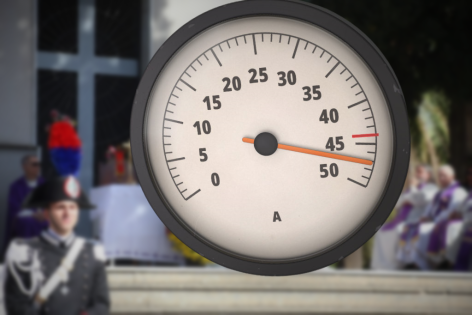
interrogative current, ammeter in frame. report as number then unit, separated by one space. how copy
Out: 47 A
